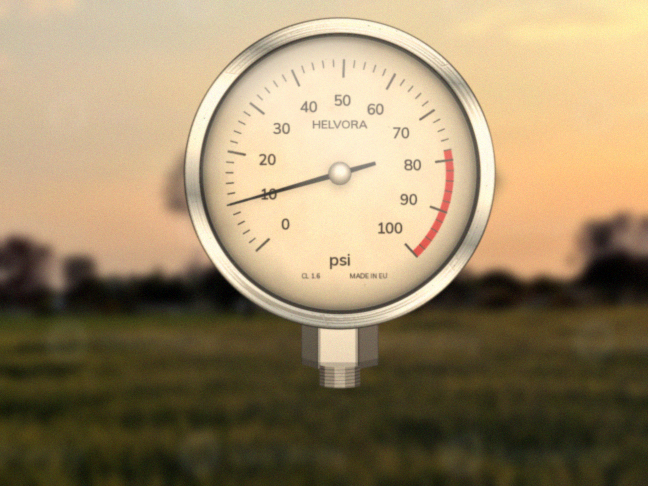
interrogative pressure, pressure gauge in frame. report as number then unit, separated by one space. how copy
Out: 10 psi
